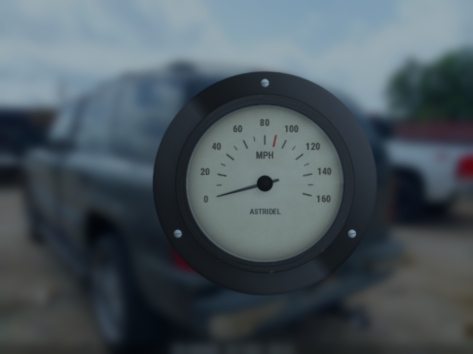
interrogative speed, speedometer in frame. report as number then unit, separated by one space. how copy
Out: 0 mph
